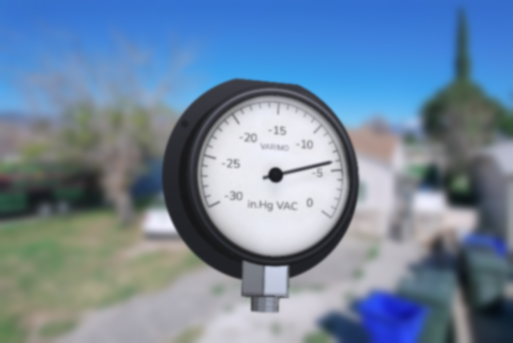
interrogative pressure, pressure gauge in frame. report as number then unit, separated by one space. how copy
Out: -6 inHg
